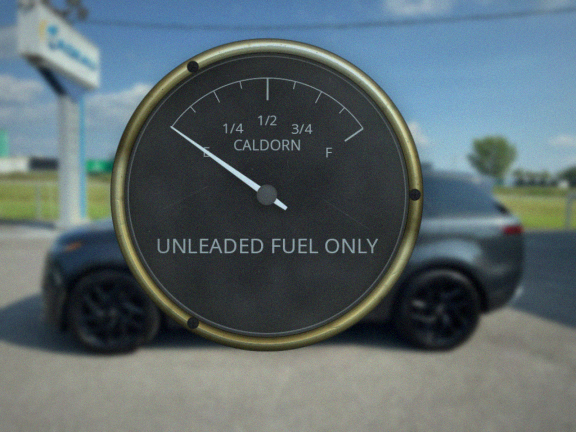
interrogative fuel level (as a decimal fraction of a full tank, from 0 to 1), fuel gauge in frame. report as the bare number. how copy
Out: 0
